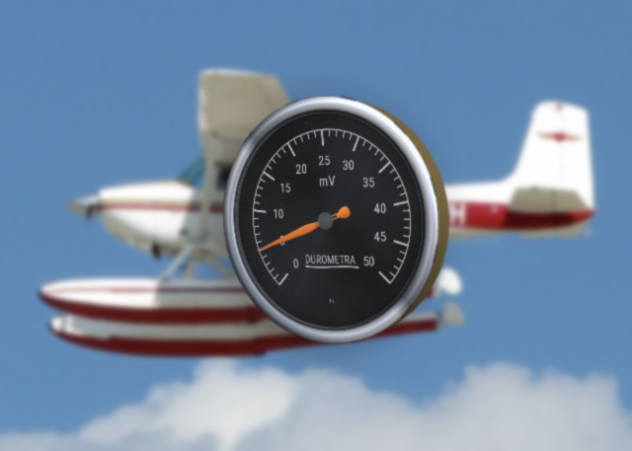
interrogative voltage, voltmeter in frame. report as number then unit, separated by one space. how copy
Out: 5 mV
